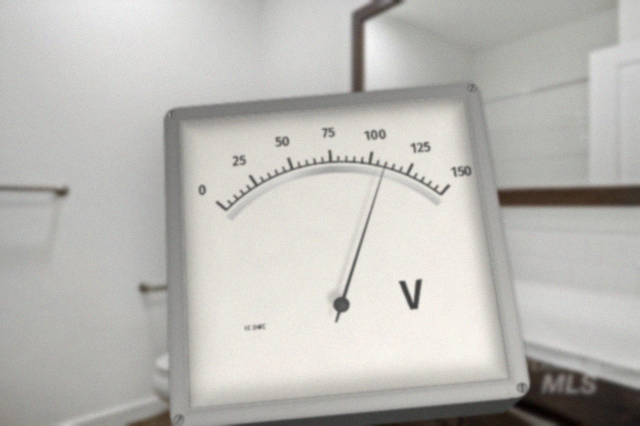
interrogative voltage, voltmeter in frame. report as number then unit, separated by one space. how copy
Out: 110 V
